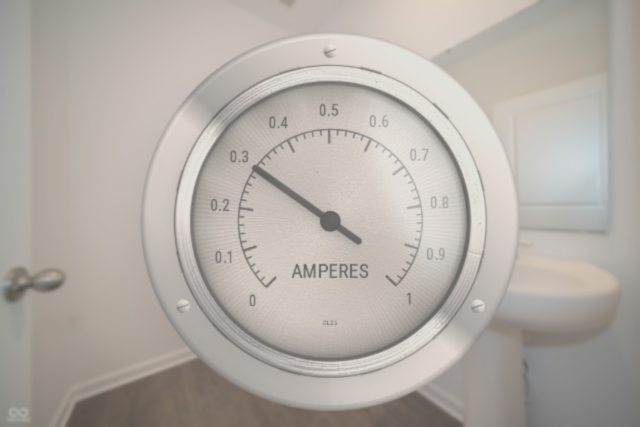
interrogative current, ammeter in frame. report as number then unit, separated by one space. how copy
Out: 0.3 A
